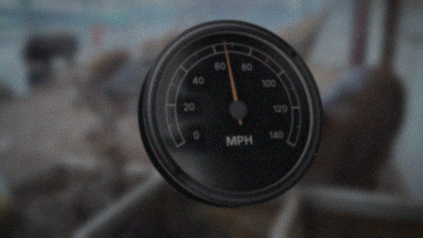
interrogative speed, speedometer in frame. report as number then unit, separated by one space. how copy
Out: 65 mph
